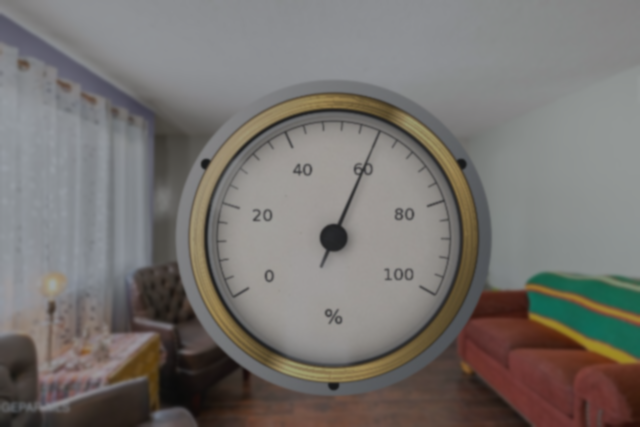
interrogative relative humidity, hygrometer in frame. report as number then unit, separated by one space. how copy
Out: 60 %
